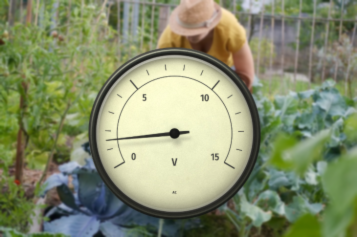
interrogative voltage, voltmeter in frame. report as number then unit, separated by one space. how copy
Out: 1.5 V
